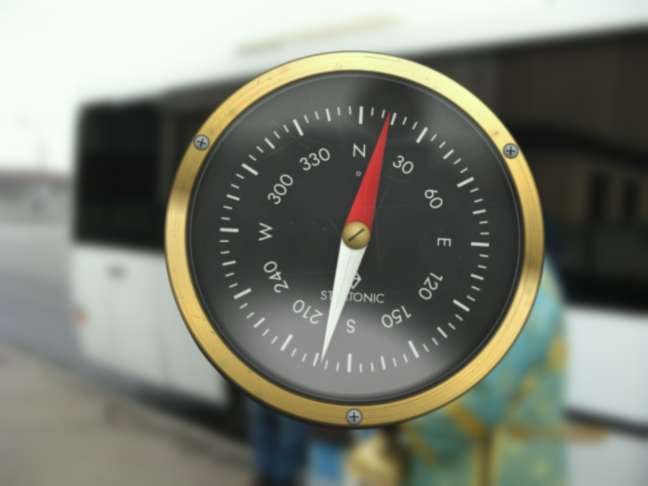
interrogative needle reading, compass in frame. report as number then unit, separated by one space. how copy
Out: 12.5 °
